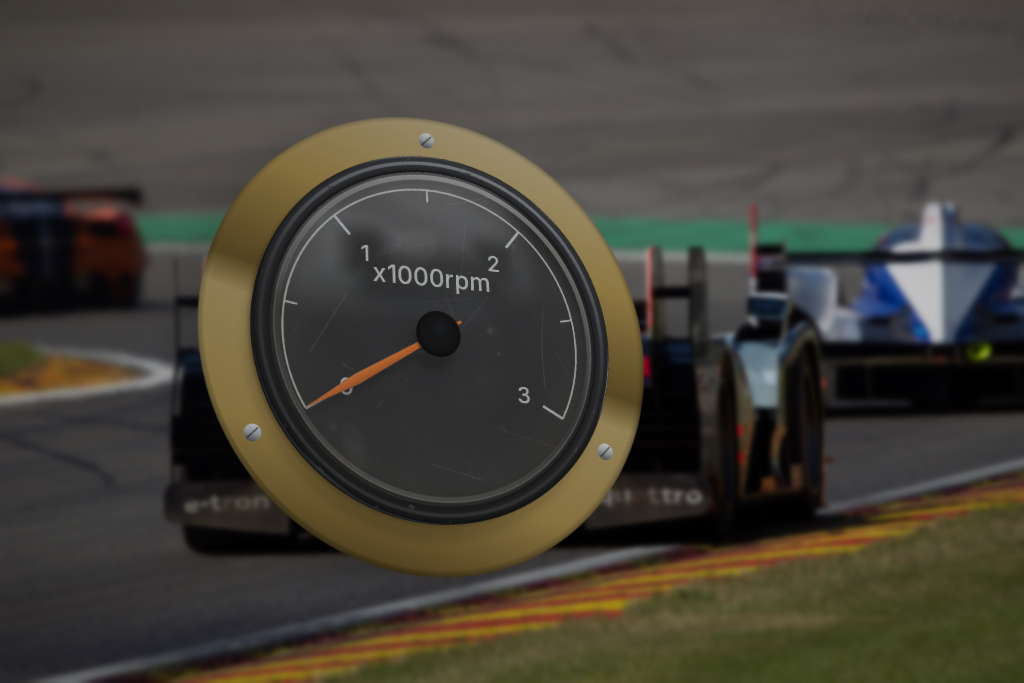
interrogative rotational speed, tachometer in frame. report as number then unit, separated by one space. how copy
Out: 0 rpm
